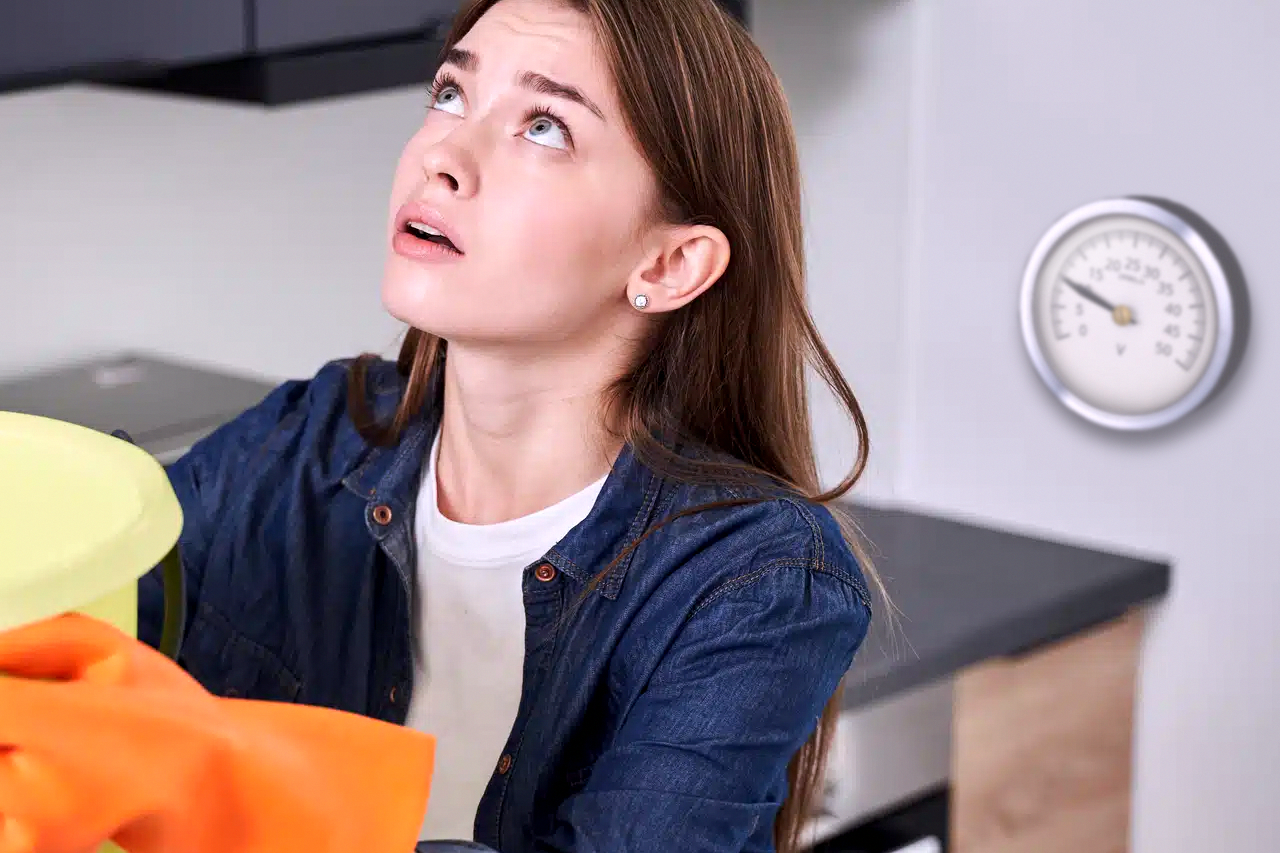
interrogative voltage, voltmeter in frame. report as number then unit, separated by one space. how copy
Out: 10 V
